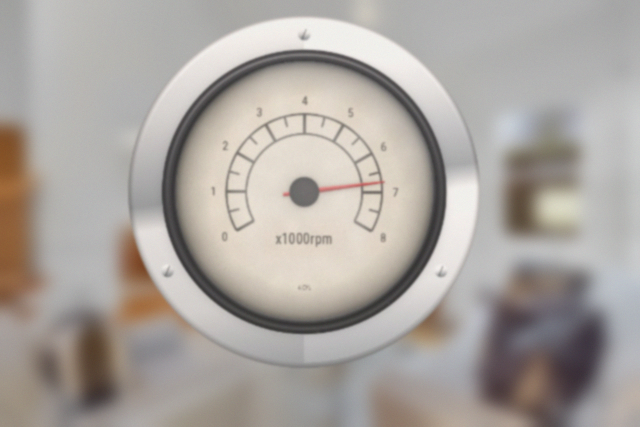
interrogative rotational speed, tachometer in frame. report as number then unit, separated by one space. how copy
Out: 6750 rpm
